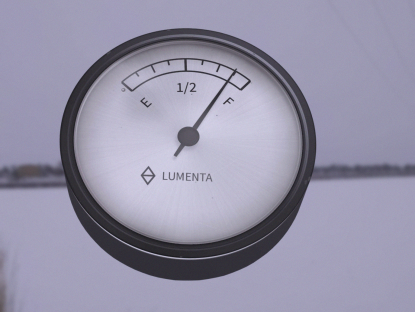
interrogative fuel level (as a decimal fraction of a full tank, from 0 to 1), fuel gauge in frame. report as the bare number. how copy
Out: 0.875
